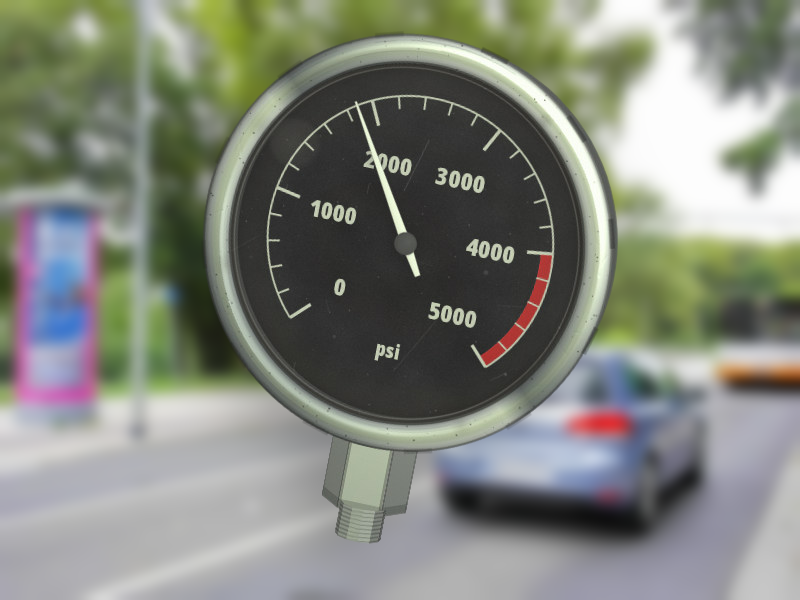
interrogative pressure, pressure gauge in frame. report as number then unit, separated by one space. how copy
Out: 1900 psi
